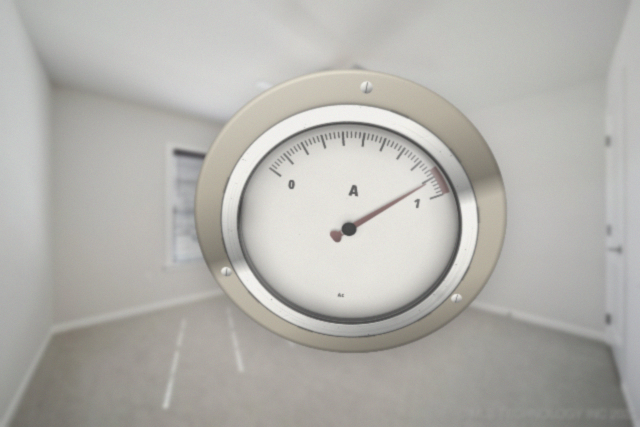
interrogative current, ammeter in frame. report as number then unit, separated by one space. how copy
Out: 0.9 A
